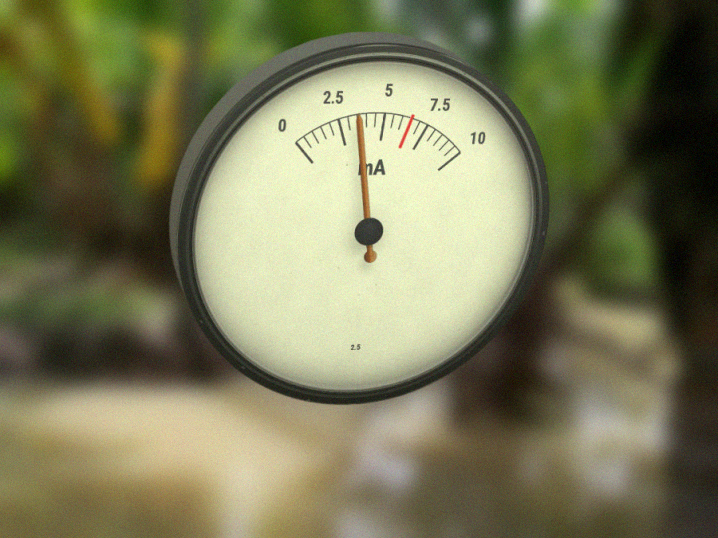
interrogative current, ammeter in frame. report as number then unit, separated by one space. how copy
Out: 3.5 mA
